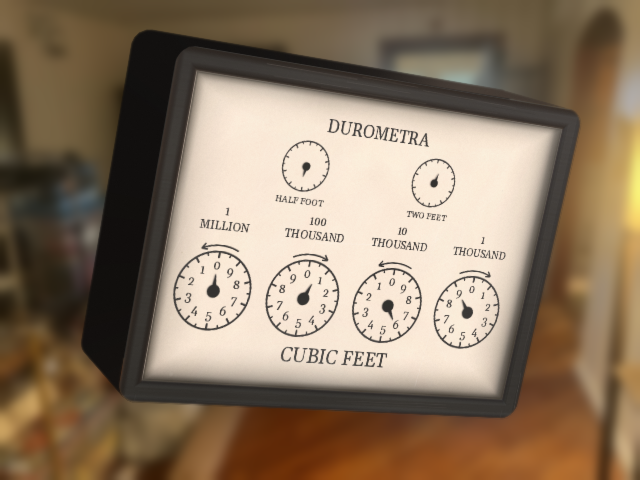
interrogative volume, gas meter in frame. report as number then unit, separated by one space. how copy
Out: 5900 ft³
